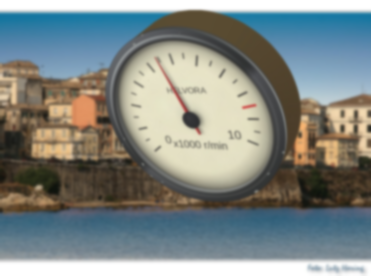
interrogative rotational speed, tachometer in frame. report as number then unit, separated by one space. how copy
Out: 4500 rpm
